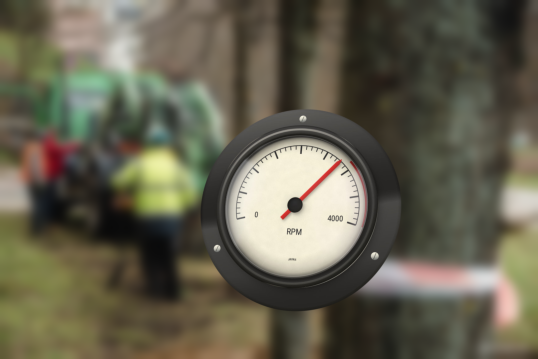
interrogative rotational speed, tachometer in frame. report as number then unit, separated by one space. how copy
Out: 2800 rpm
